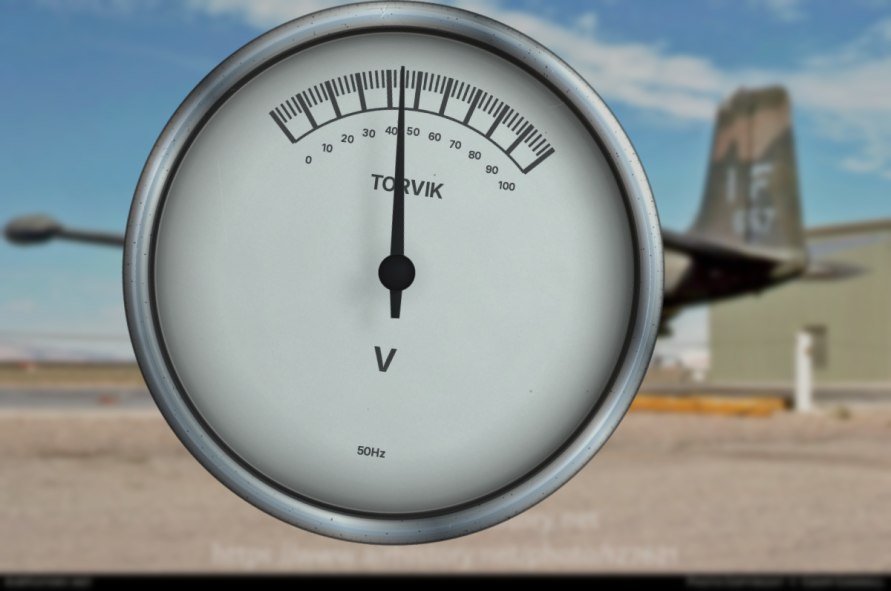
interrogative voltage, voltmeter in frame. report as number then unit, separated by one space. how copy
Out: 44 V
